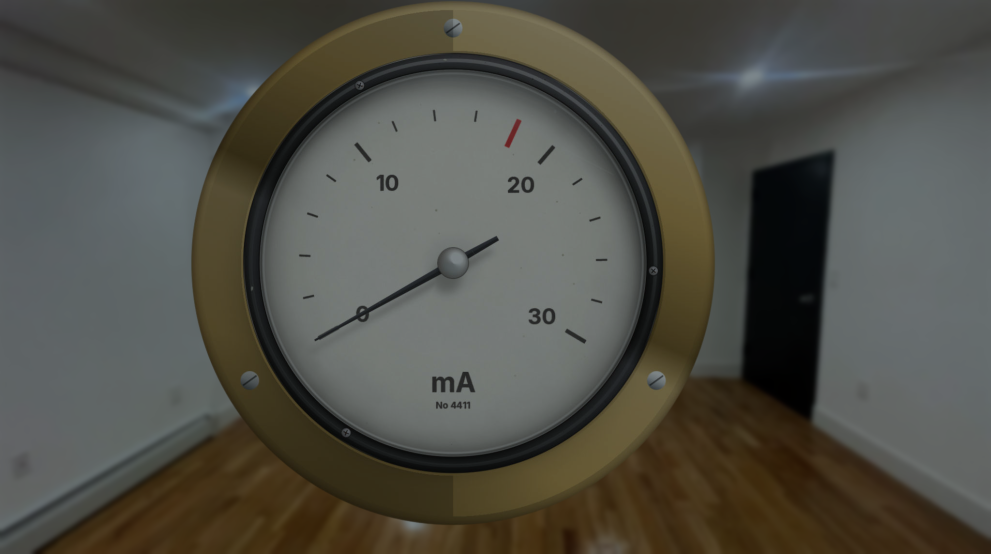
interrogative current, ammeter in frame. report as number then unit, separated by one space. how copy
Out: 0 mA
